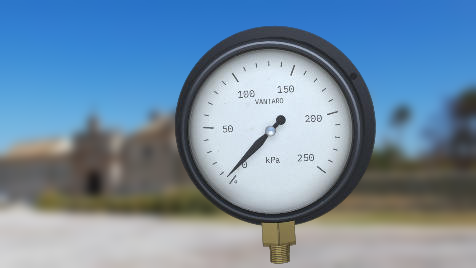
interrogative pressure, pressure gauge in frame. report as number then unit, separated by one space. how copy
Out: 5 kPa
